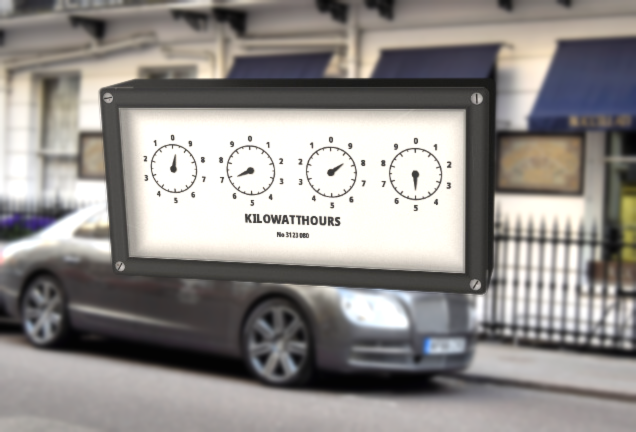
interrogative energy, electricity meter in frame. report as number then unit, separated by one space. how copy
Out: 9685 kWh
